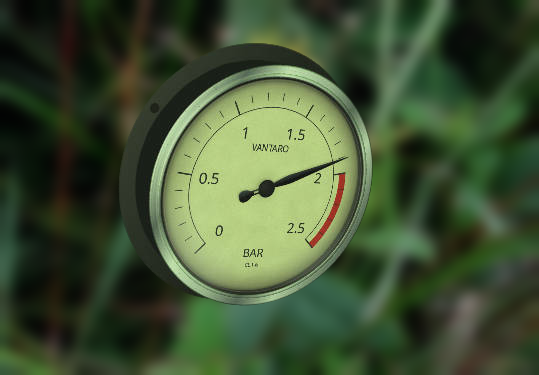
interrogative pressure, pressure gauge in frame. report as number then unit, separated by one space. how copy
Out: 1.9 bar
